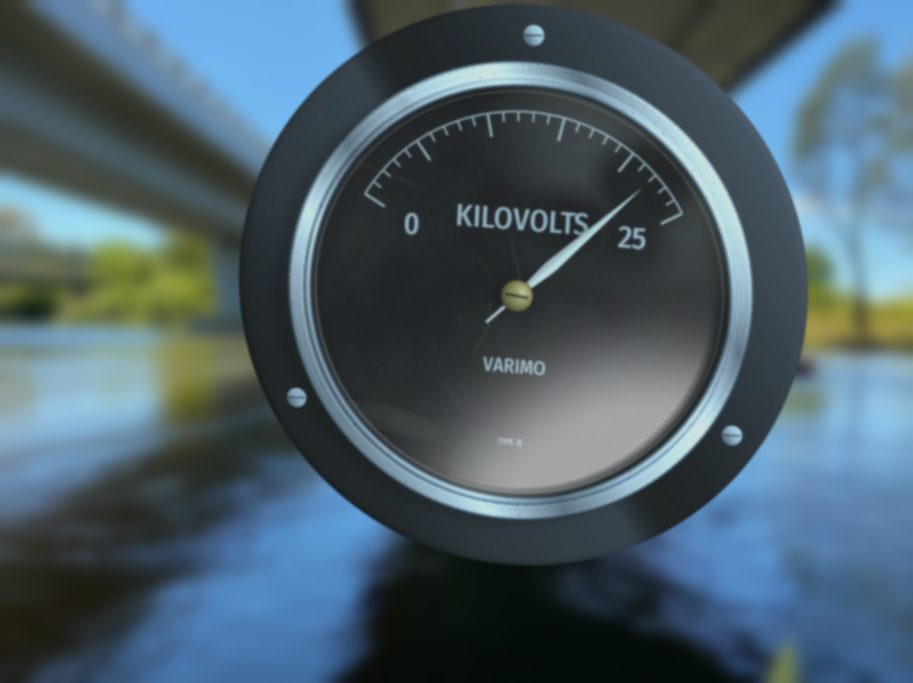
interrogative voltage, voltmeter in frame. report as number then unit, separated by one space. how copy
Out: 22 kV
